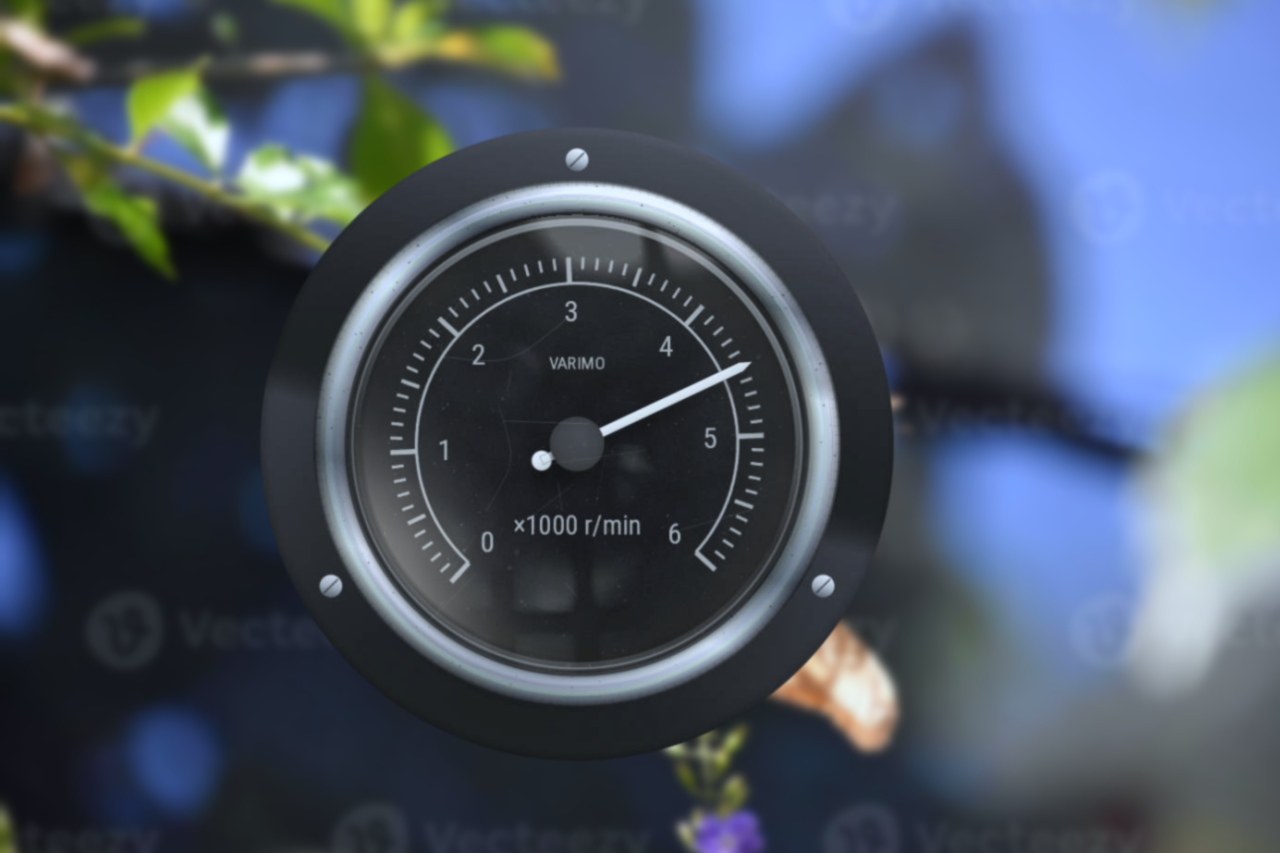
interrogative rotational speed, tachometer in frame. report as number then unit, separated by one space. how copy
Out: 4500 rpm
